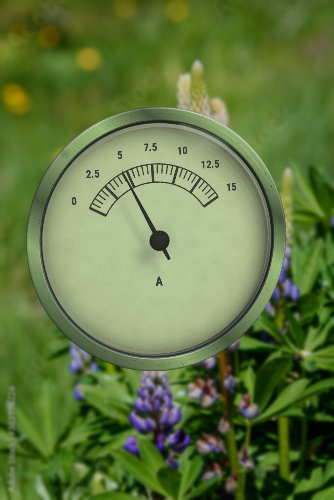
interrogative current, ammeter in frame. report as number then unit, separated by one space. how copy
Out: 4.5 A
